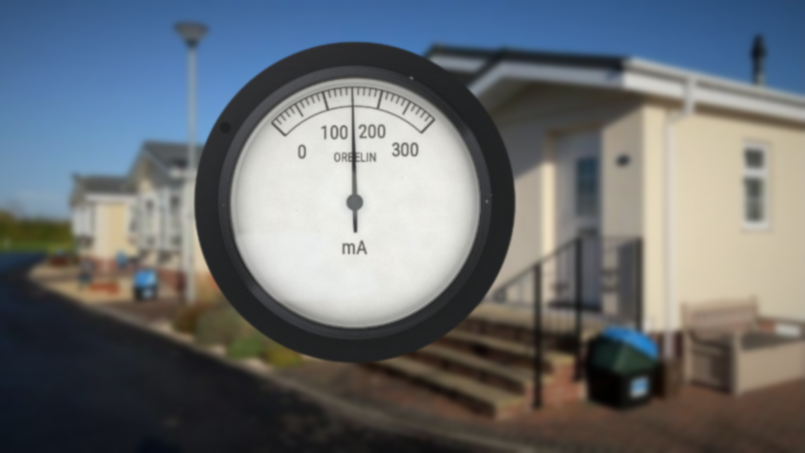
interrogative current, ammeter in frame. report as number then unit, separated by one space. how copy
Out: 150 mA
